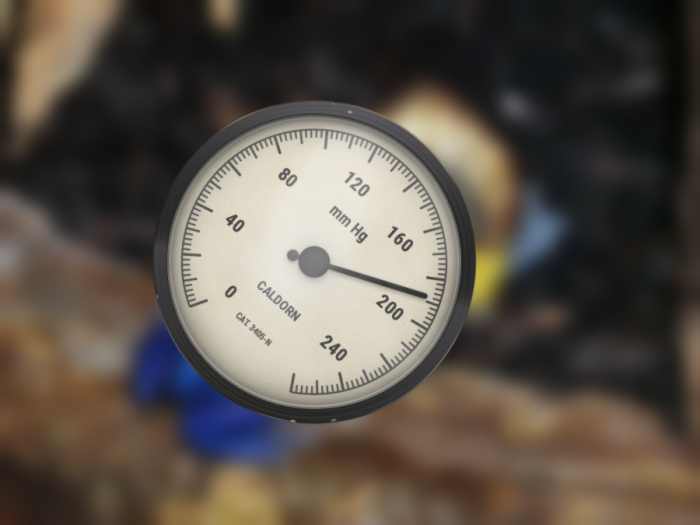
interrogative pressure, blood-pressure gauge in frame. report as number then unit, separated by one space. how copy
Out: 188 mmHg
